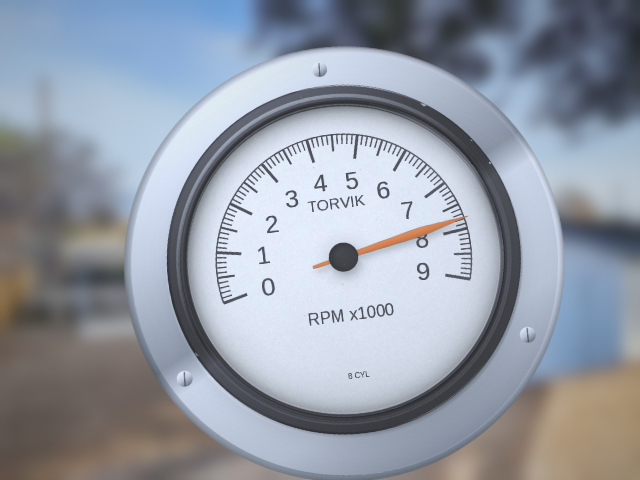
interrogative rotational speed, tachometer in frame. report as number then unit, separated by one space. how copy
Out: 7800 rpm
